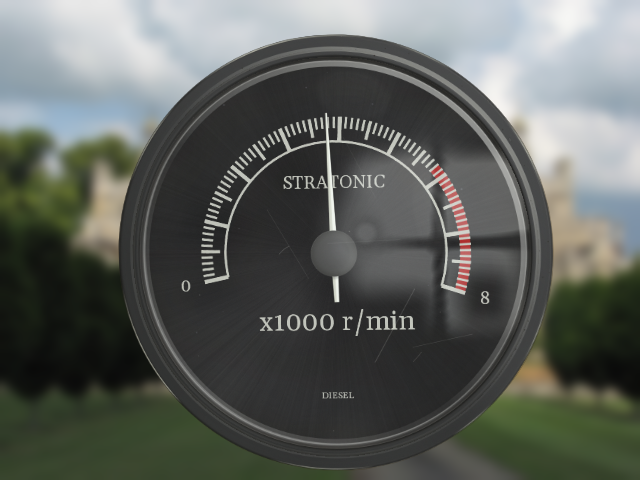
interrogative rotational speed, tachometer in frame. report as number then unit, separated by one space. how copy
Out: 3800 rpm
